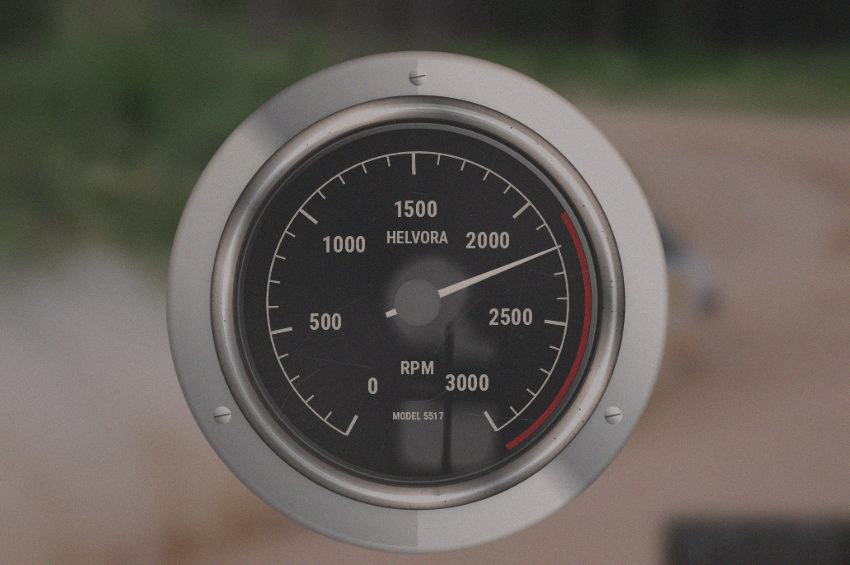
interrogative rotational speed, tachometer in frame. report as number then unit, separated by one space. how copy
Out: 2200 rpm
